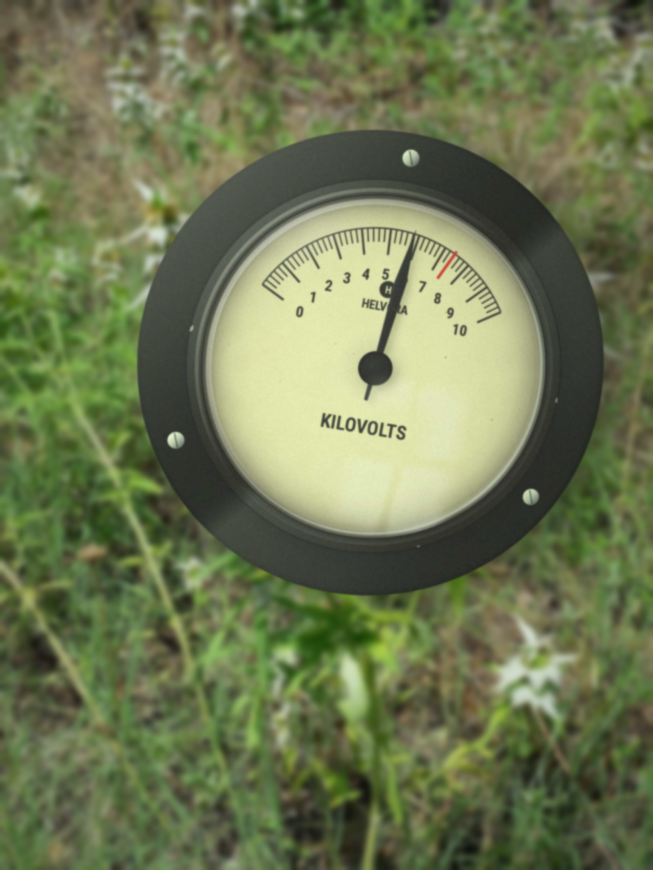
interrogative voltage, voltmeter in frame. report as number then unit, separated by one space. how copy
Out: 5.8 kV
